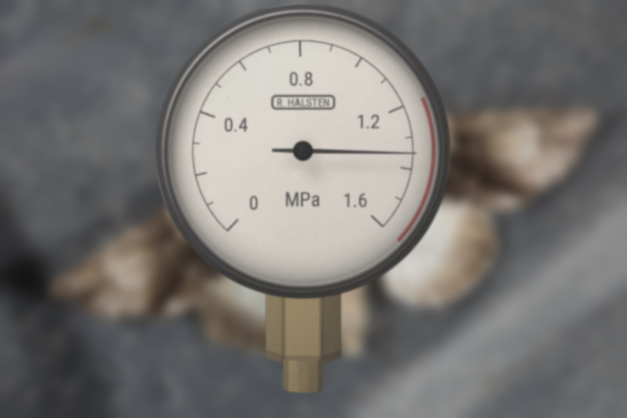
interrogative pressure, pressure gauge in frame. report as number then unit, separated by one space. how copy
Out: 1.35 MPa
